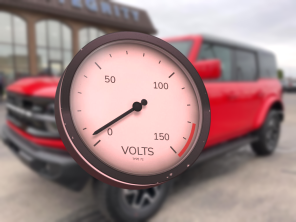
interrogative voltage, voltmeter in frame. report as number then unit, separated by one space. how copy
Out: 5 V
